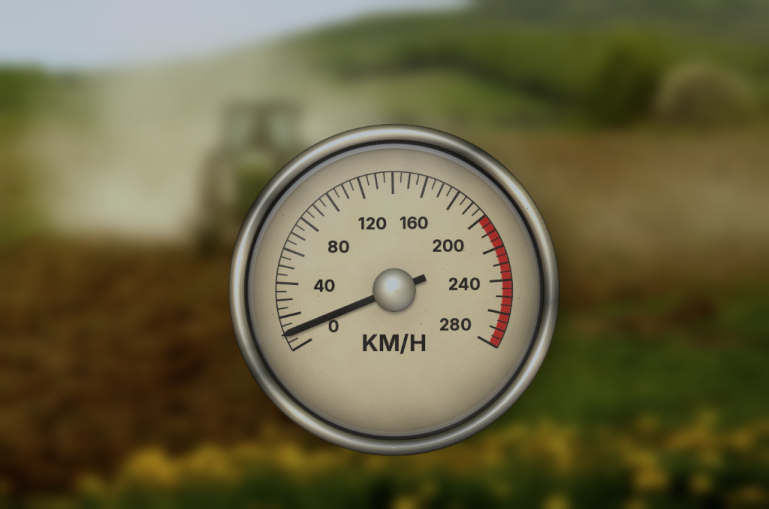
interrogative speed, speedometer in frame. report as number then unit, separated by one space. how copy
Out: 10 km/h
